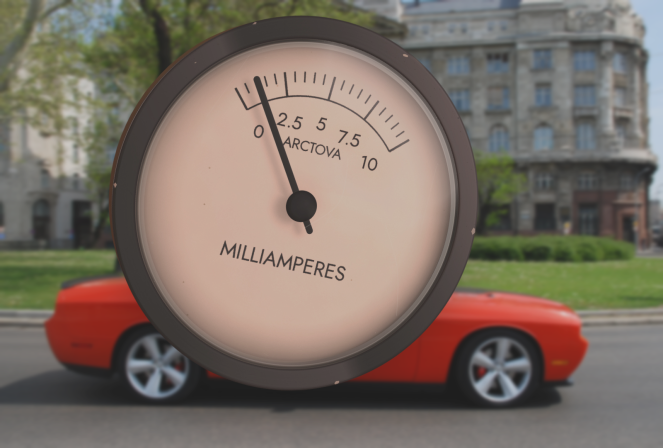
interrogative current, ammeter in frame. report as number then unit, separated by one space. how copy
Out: 1 mA
